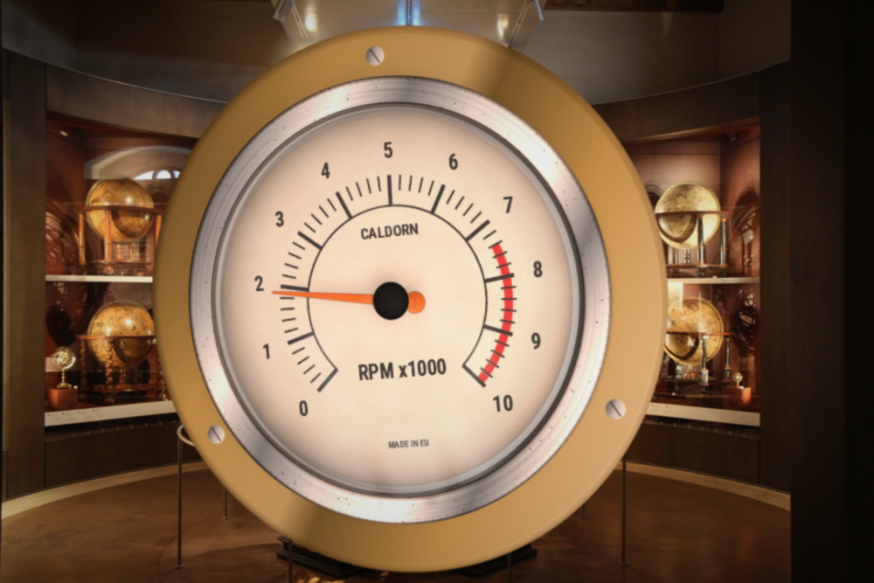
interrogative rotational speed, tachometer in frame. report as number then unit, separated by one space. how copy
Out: 1900 rpm
